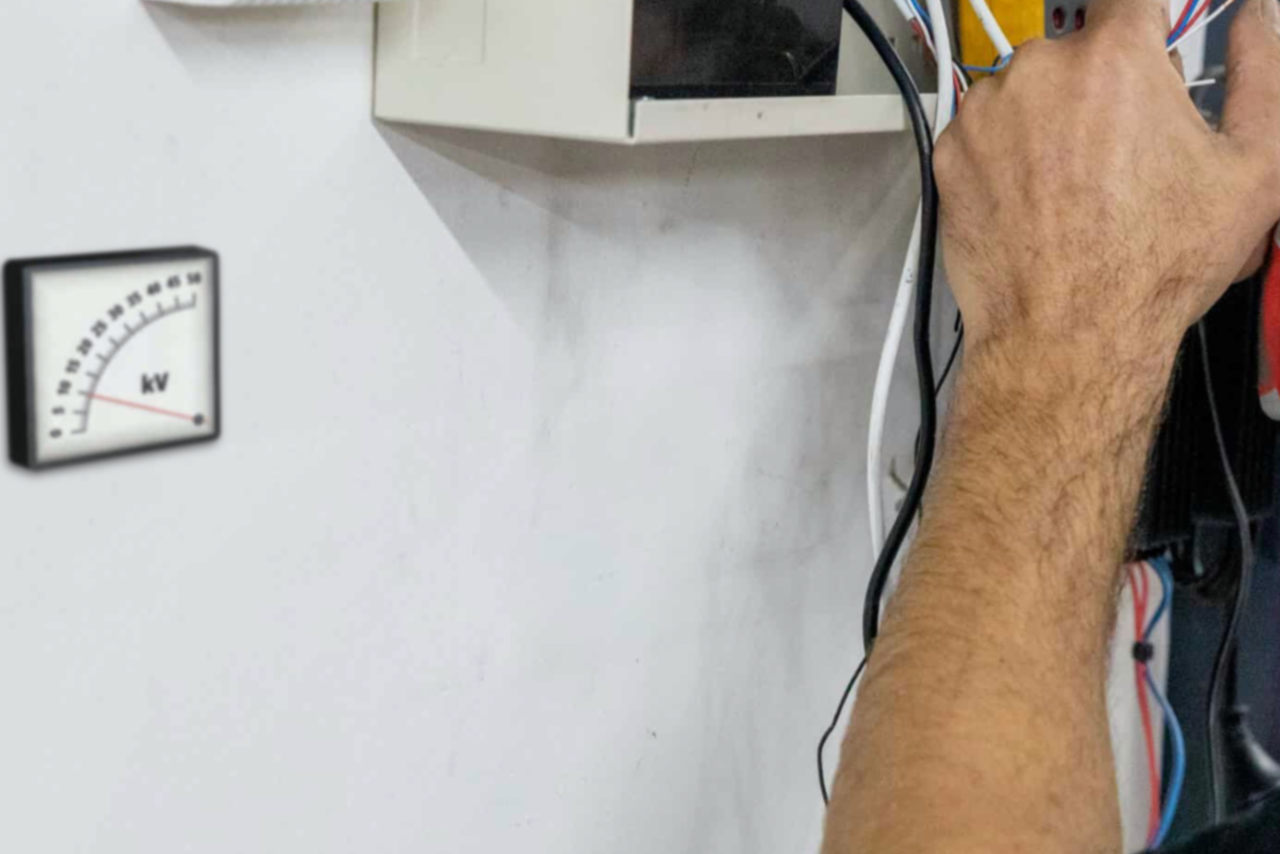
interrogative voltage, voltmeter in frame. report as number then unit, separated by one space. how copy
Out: 10 kV
